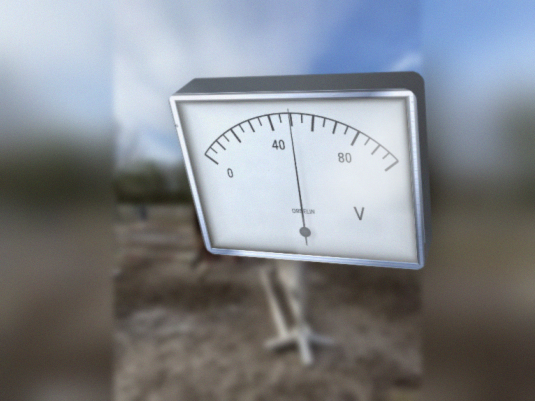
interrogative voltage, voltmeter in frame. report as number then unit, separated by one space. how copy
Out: 50 V
